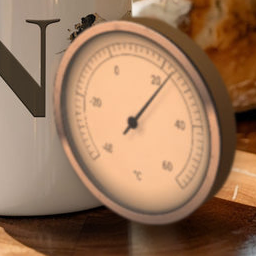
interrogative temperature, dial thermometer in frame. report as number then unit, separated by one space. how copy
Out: 24 °C
